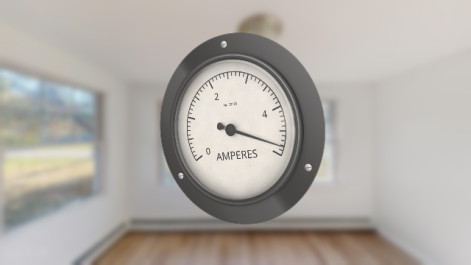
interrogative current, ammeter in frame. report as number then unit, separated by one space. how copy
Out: 4.8 A
